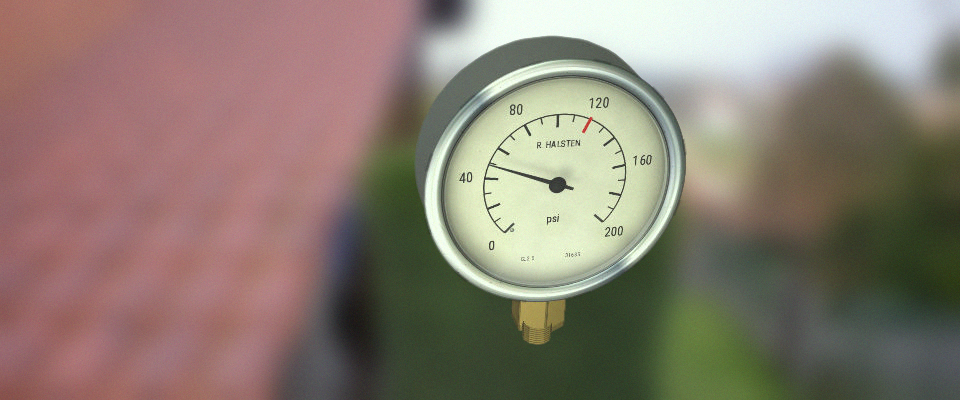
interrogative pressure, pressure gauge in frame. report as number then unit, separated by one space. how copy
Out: 50 psi
